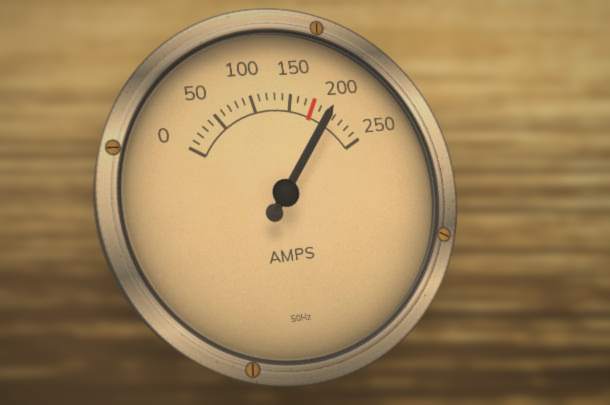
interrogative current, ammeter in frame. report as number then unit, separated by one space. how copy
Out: 200 A
